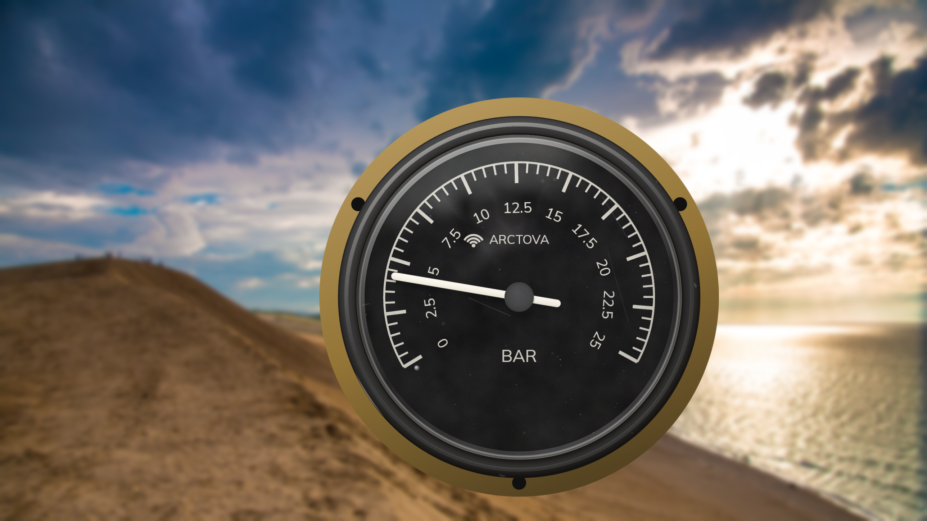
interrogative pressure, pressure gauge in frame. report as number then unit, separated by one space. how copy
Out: 4.25 bar
